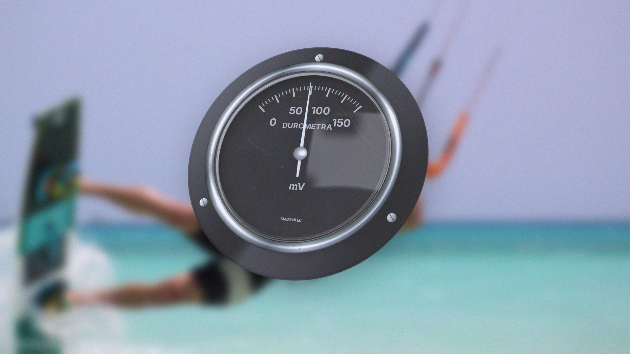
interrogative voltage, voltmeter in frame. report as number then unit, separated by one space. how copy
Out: 75 mV
